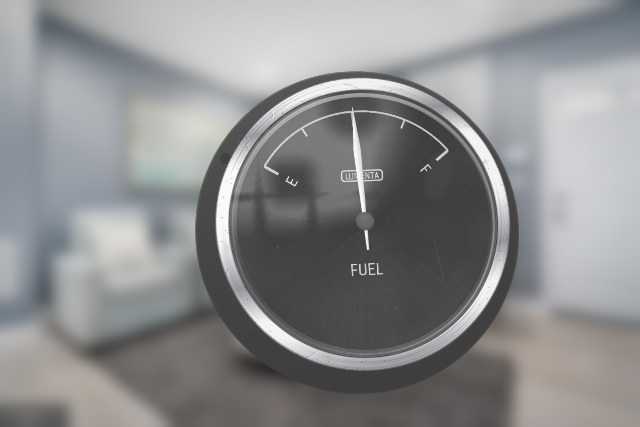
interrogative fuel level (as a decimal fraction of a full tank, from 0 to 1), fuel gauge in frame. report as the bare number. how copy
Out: 0.5
